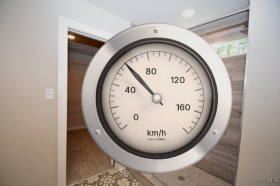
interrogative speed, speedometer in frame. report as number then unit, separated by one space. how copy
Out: 60 km/h
